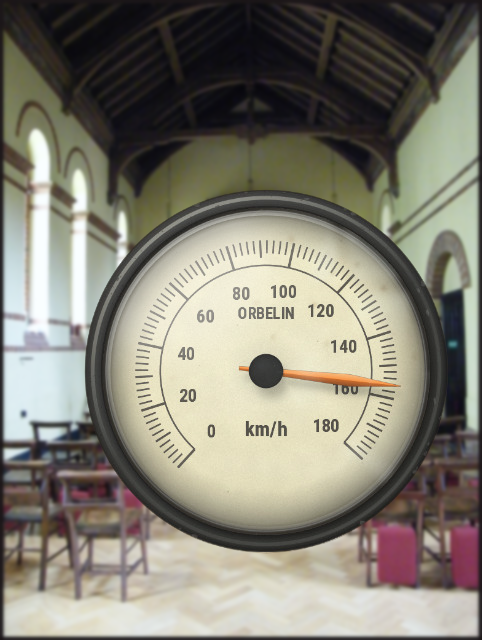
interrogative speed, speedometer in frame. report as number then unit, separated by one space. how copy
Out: 156 km/h
